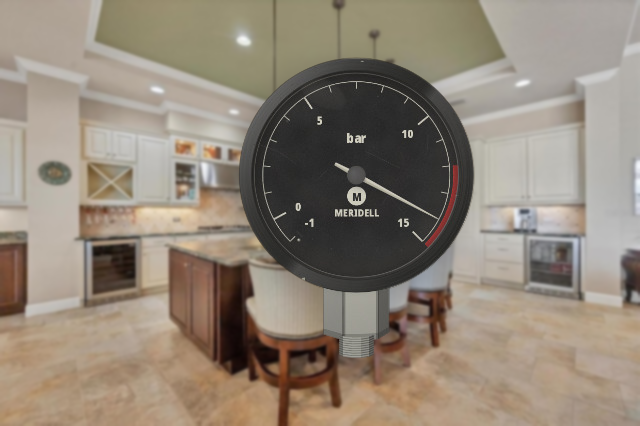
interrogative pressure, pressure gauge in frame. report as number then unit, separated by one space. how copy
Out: 14 bar
